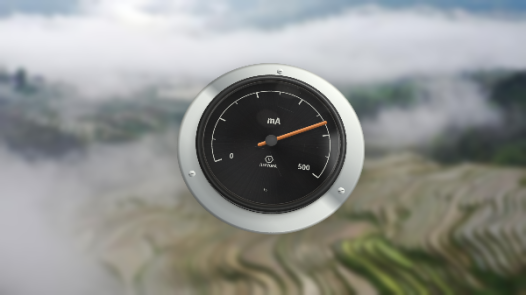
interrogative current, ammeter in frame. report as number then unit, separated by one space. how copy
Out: 375 mA
